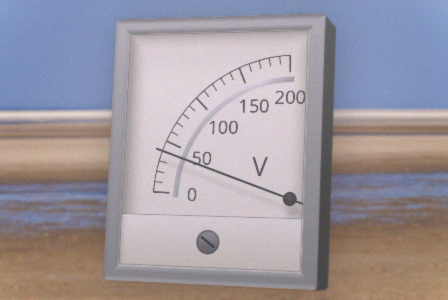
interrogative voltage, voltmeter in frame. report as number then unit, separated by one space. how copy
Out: 40 V
